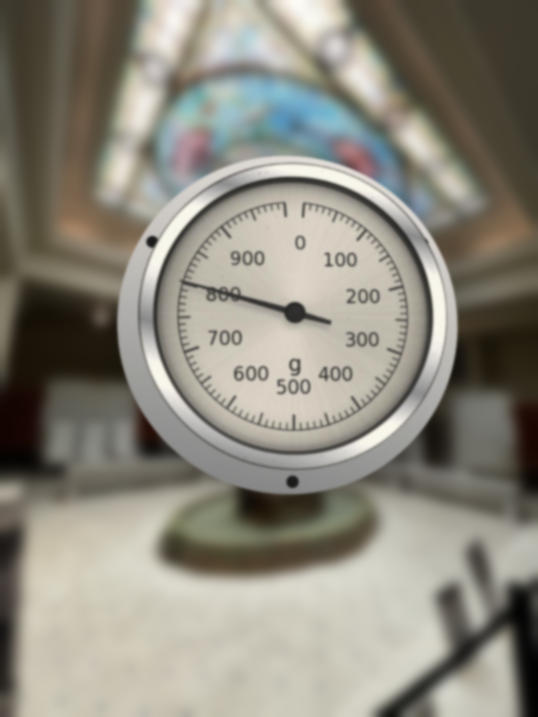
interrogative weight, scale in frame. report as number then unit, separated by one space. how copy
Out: 800 g
